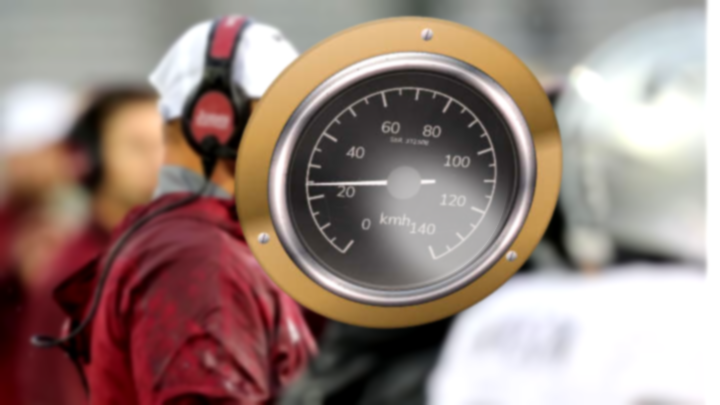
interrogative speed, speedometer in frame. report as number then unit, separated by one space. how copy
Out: 25 km/h
